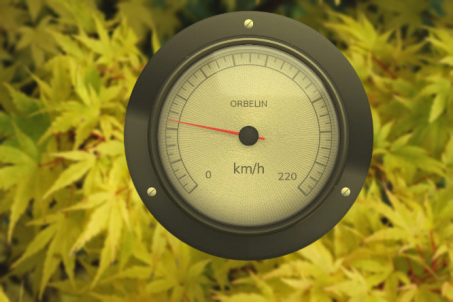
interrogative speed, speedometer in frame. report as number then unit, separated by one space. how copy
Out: 45 km/h
